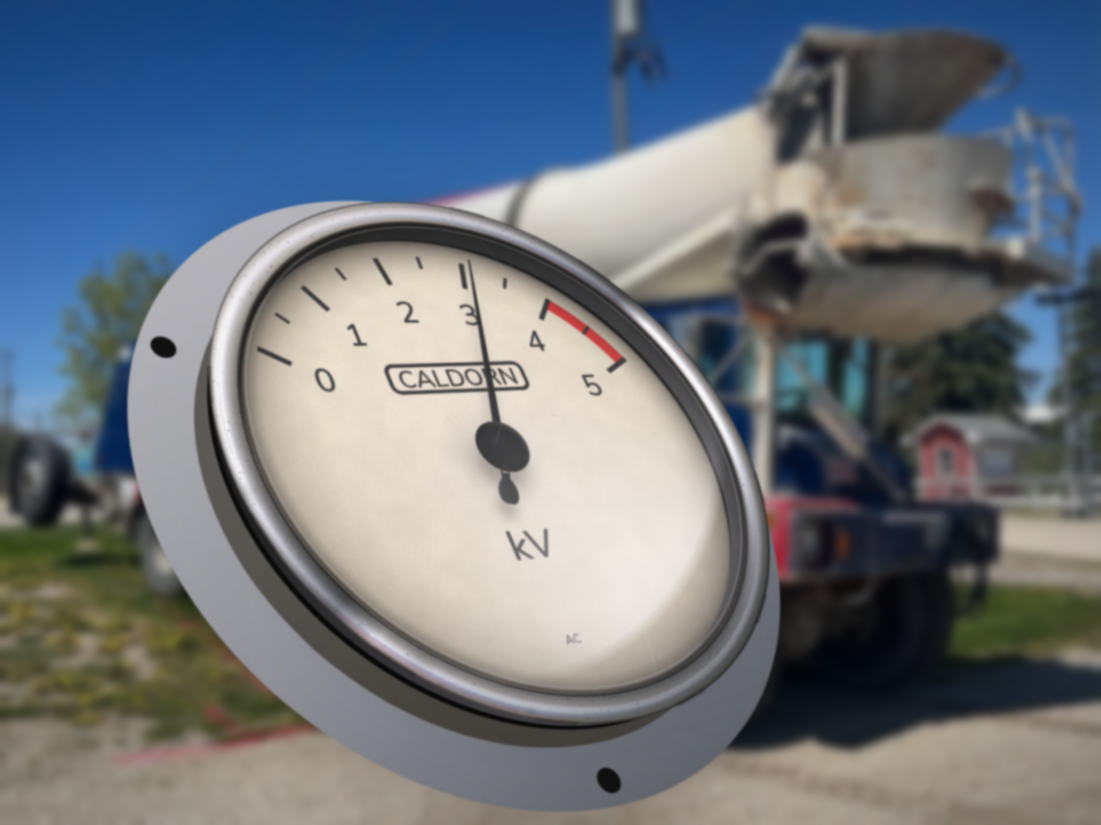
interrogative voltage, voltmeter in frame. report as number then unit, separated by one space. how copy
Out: 3 kV
